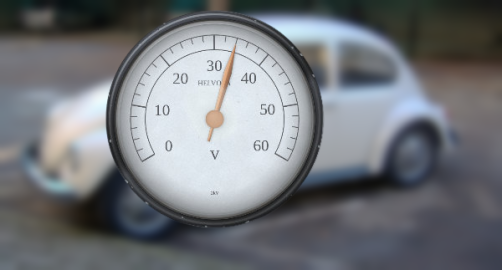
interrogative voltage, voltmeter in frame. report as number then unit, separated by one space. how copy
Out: 34 V
